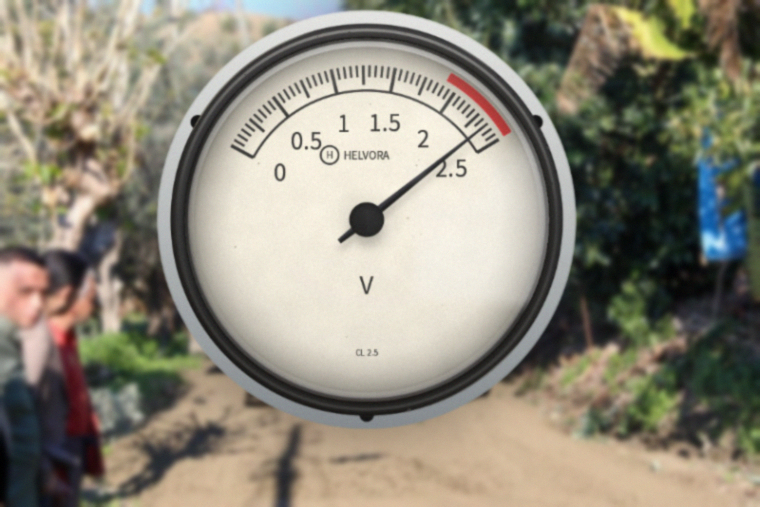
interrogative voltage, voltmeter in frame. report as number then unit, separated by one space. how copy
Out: 2.35 V
